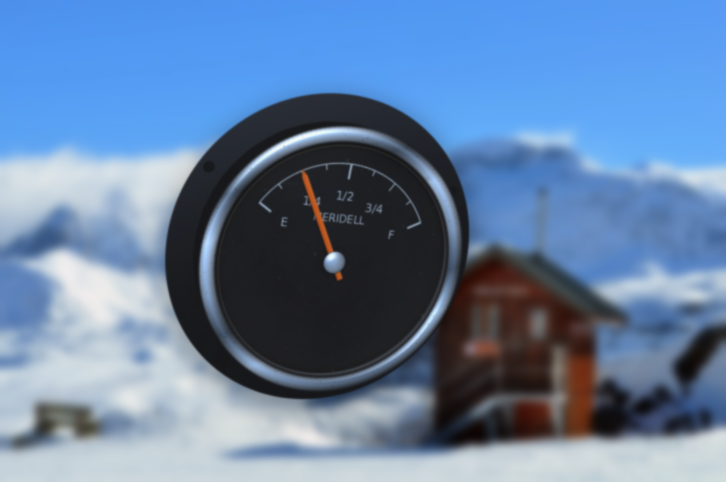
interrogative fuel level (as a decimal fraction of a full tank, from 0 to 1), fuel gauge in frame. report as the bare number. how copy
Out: 0.25
